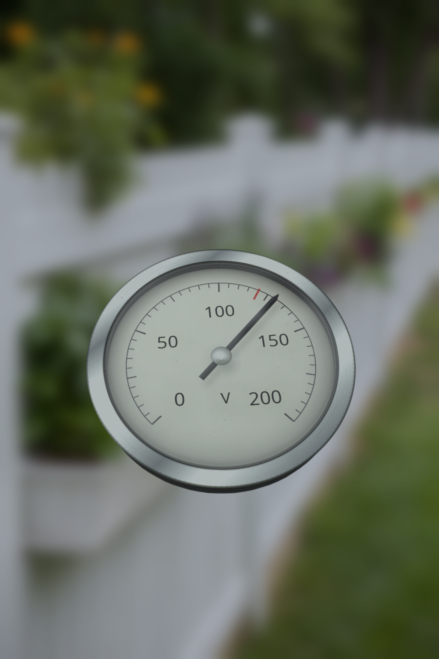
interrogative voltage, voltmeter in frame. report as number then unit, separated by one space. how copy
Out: 130 V
